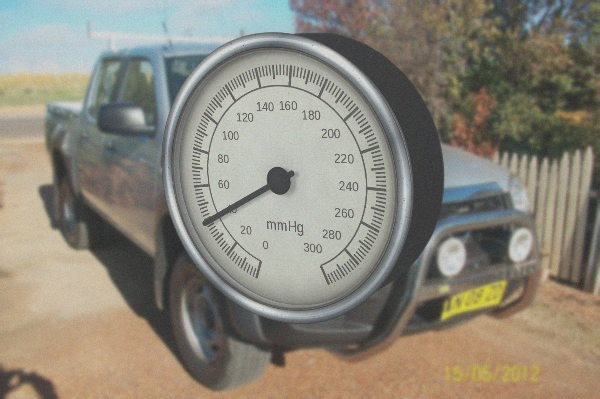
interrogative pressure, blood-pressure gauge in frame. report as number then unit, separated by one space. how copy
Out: 40 mmHg
